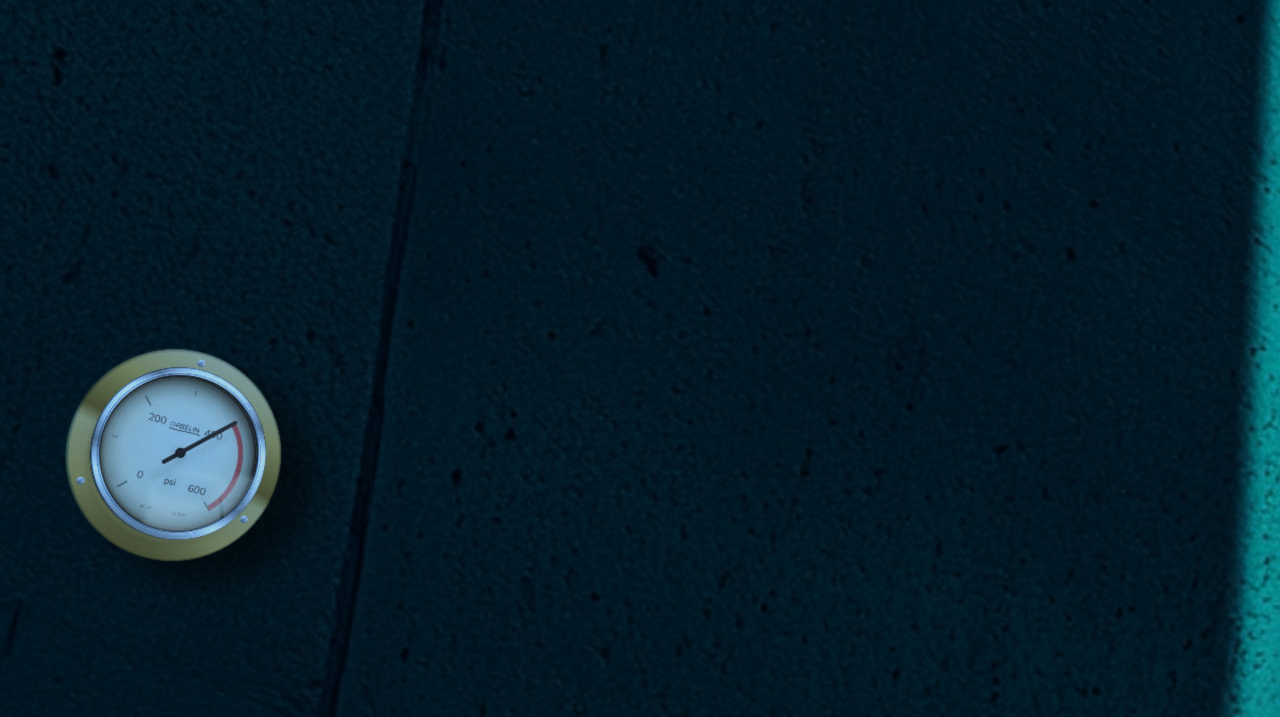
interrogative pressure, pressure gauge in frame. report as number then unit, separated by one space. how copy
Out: 400 psi
